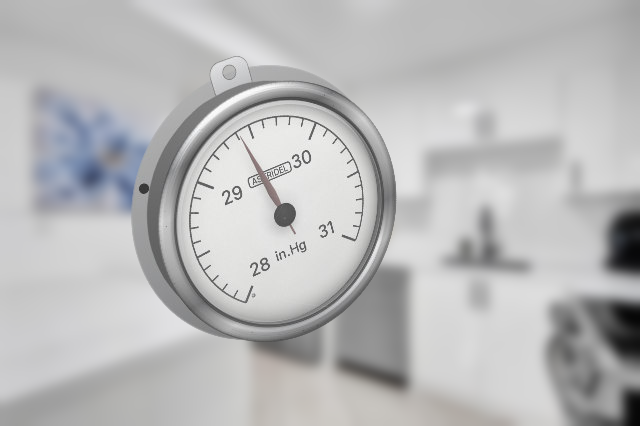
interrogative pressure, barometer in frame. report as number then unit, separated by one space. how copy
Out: 29.4 inHg
